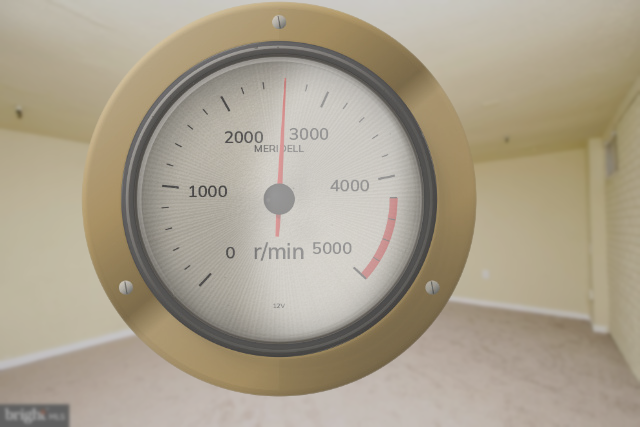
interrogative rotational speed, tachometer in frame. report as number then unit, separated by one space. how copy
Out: 2600 rpm
